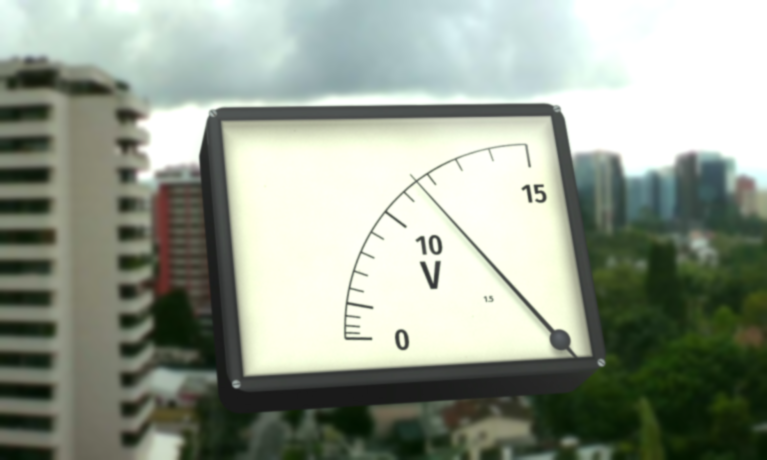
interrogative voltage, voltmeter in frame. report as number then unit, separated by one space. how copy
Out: 11.5 V
